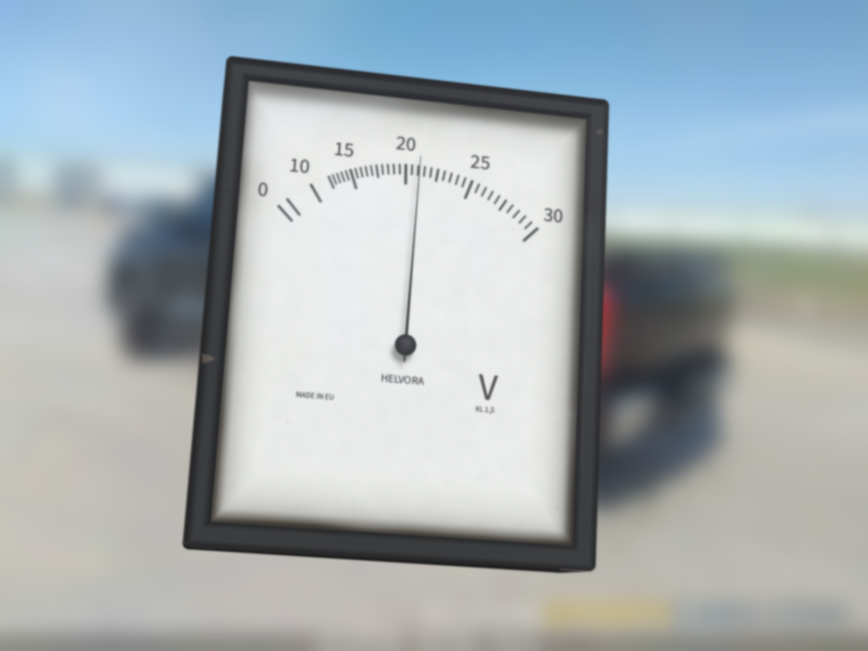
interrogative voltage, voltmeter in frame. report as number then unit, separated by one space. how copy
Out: 21 V
